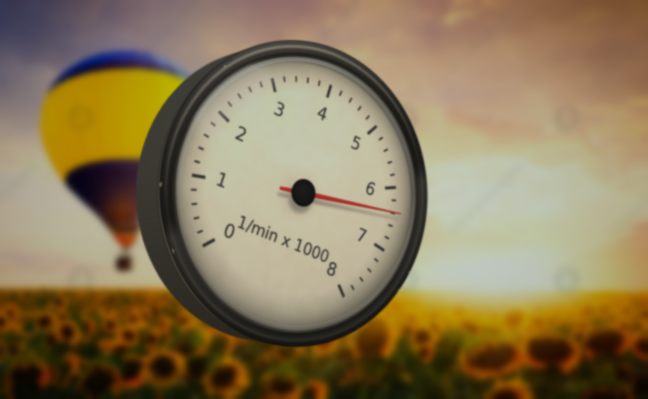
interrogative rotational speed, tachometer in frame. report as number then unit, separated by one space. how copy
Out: 6400 rpm
